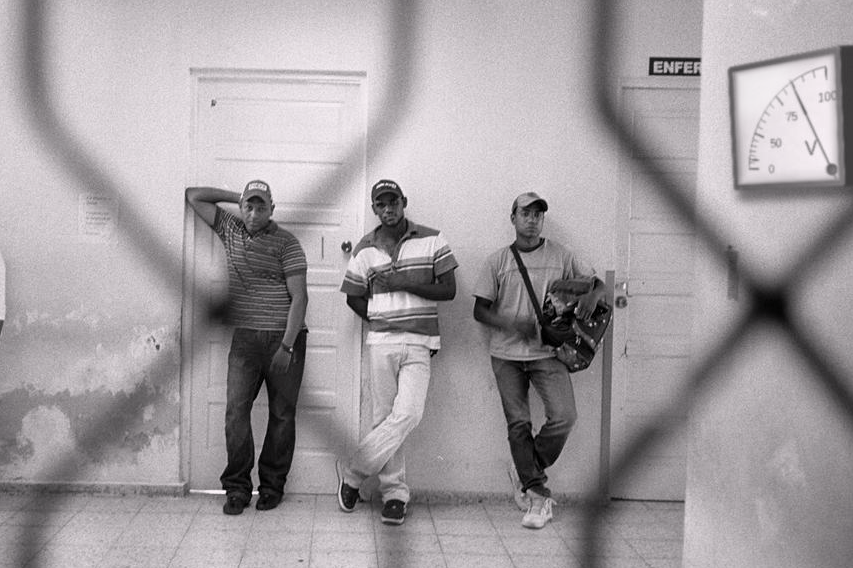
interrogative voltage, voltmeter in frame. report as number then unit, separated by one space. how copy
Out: 85 V
